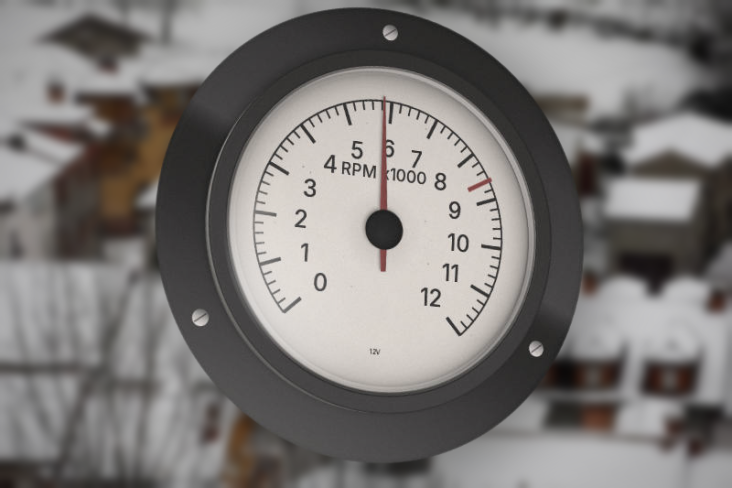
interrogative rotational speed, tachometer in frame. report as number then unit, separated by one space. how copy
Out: 5800 rpm
